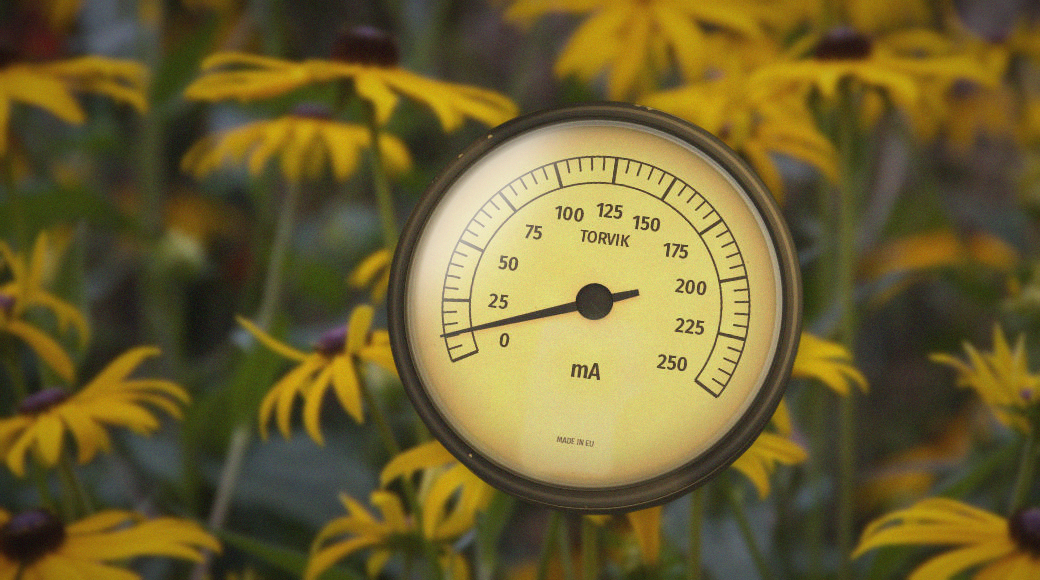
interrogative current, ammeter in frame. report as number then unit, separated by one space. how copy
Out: 10 mA
